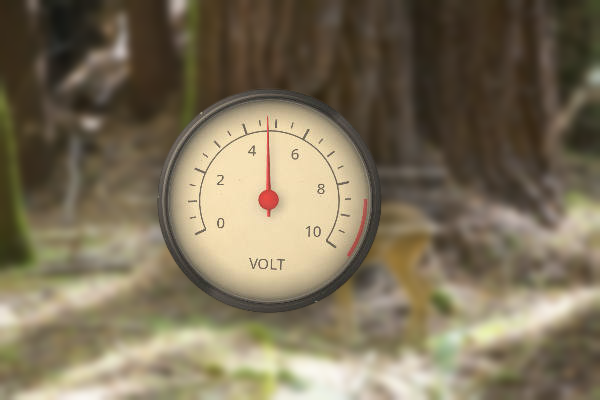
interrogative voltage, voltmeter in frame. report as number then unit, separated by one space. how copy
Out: 4.75 V
